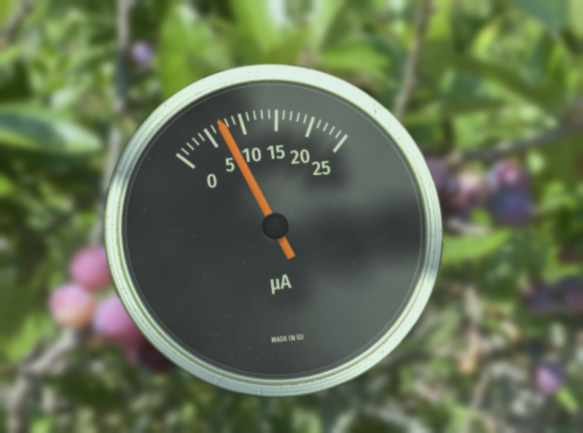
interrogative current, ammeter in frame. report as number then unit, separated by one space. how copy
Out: 7 µA
